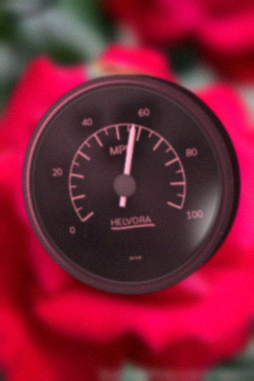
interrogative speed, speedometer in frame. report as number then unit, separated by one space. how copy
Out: 57.5 mph
